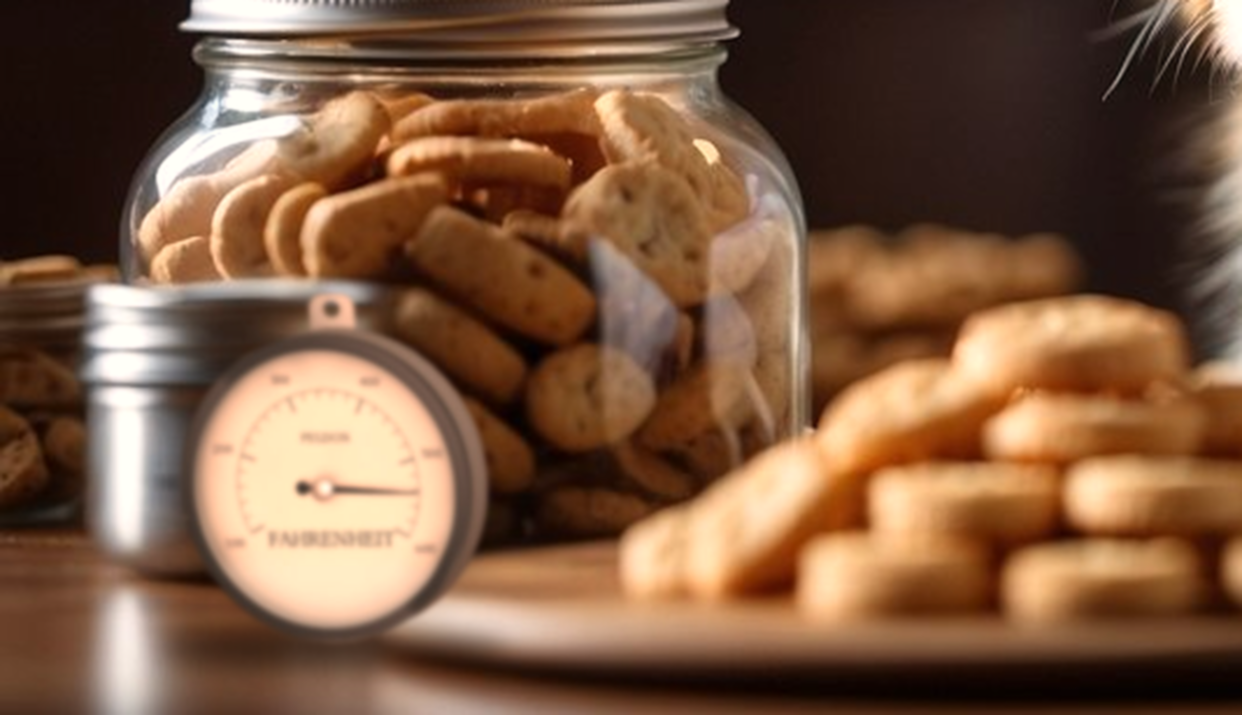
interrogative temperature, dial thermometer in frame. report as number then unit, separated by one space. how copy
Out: 540 °F
